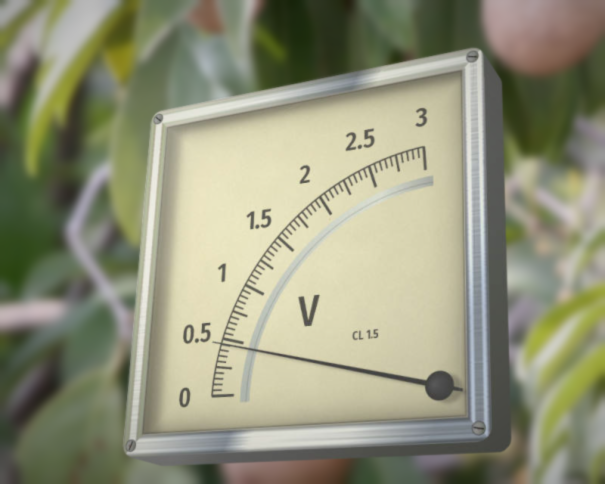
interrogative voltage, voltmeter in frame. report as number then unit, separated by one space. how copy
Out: 0.45 V
